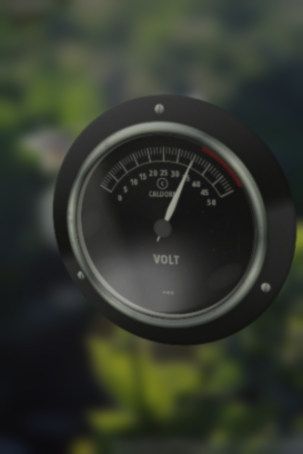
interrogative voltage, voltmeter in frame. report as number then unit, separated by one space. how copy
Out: 35 V
